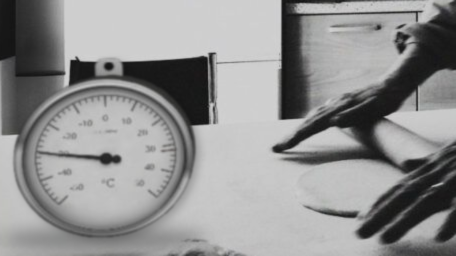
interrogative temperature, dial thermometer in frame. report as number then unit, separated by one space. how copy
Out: -30 °C
